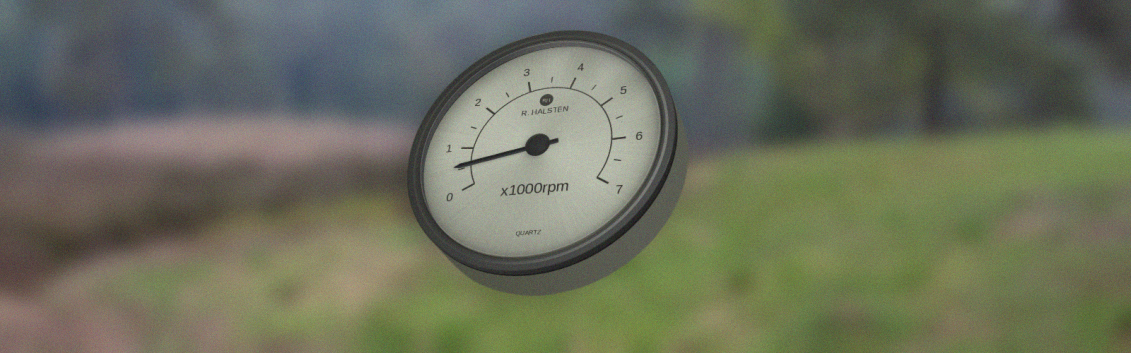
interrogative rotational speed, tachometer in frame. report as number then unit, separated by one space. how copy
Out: 500 rpm
